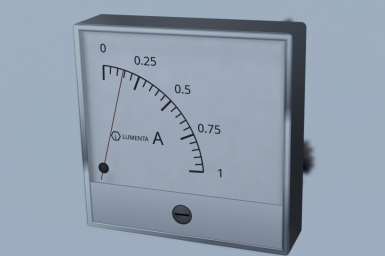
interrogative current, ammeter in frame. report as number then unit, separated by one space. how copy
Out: 0.15 A
